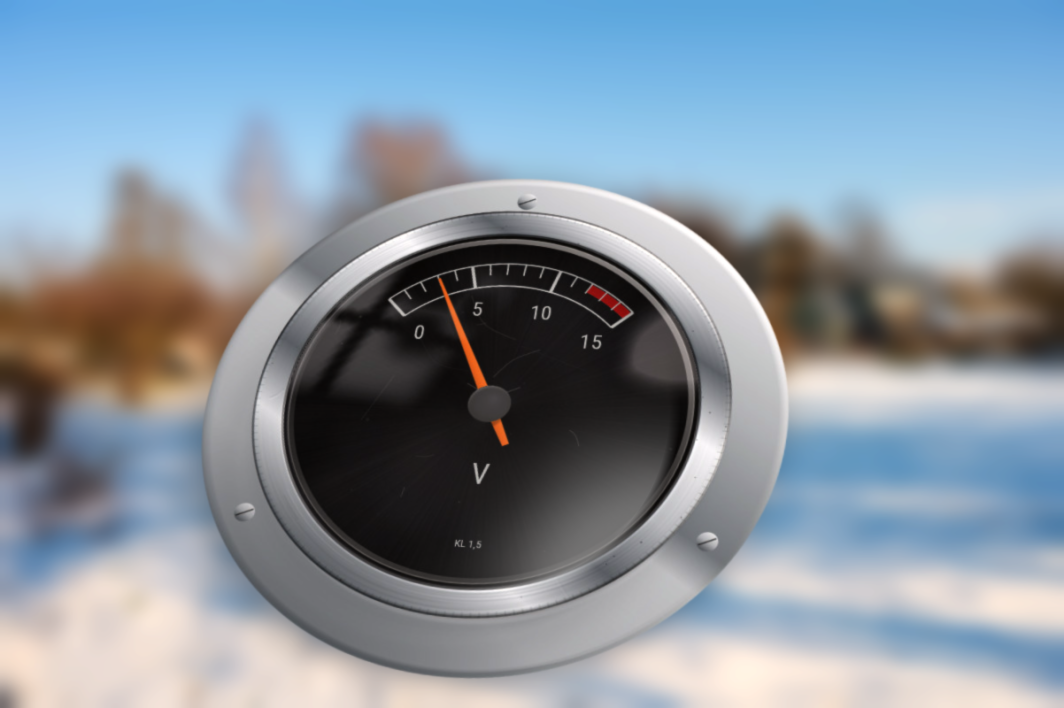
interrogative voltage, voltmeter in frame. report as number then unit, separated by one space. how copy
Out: 3 V
